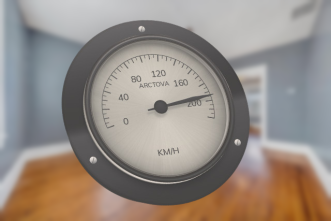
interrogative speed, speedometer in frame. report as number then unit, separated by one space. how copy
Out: 195 km/h
